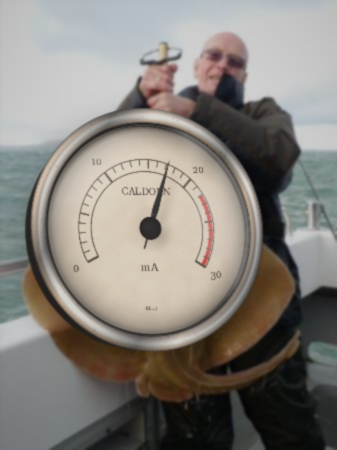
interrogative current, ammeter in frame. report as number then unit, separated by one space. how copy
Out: 17 mA
